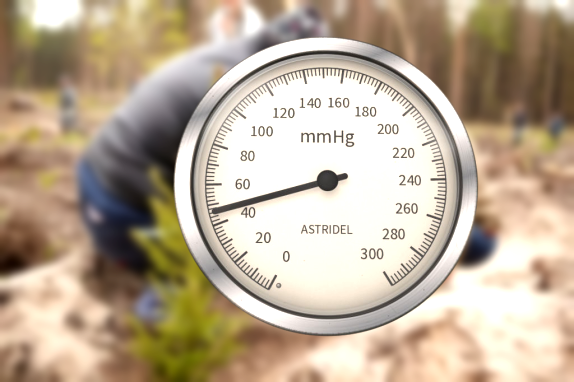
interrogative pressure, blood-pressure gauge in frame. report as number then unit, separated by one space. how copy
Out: 46 mmHg
